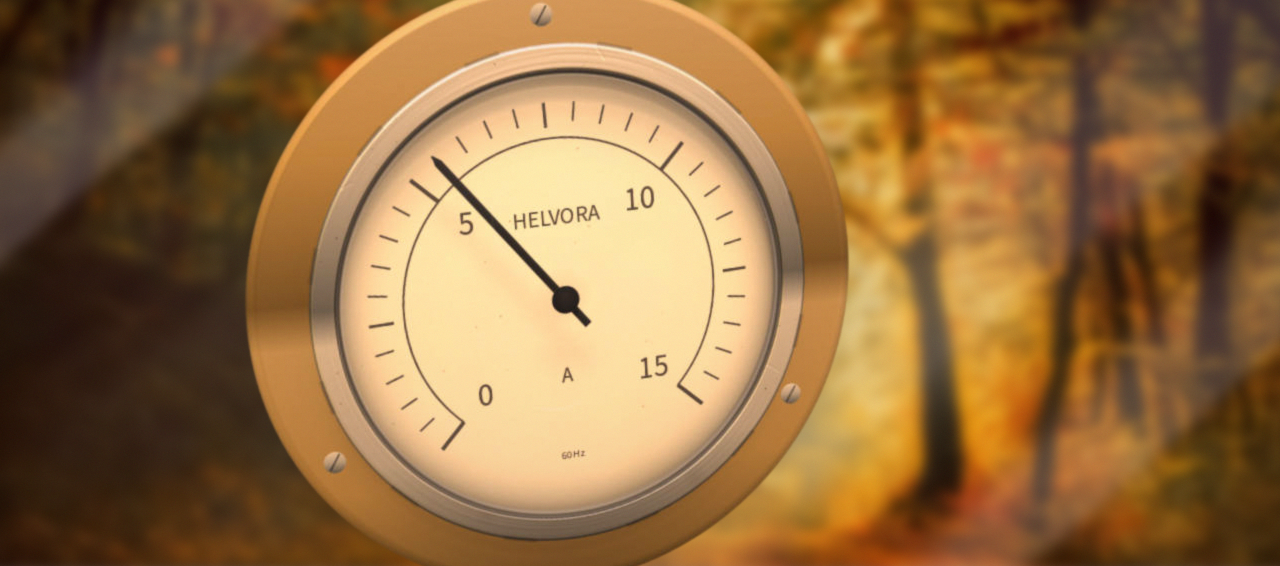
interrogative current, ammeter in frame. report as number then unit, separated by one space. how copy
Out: 5.5 A
